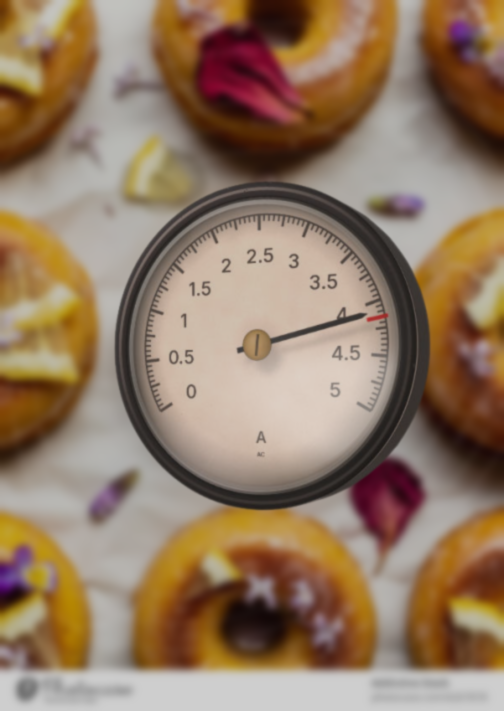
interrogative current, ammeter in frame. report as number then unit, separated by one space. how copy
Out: 4.1 A
